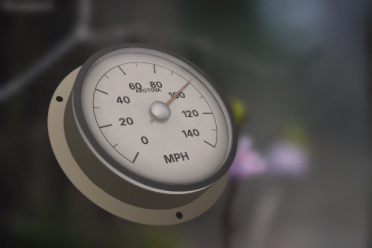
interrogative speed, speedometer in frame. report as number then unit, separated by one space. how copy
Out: 100 mph
